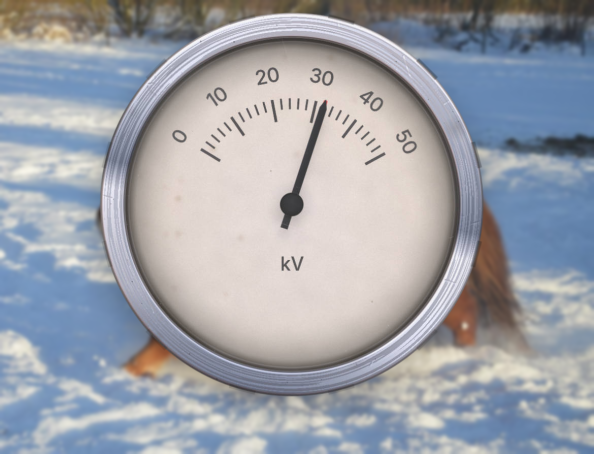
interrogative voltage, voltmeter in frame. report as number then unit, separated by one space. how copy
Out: 32 kV
